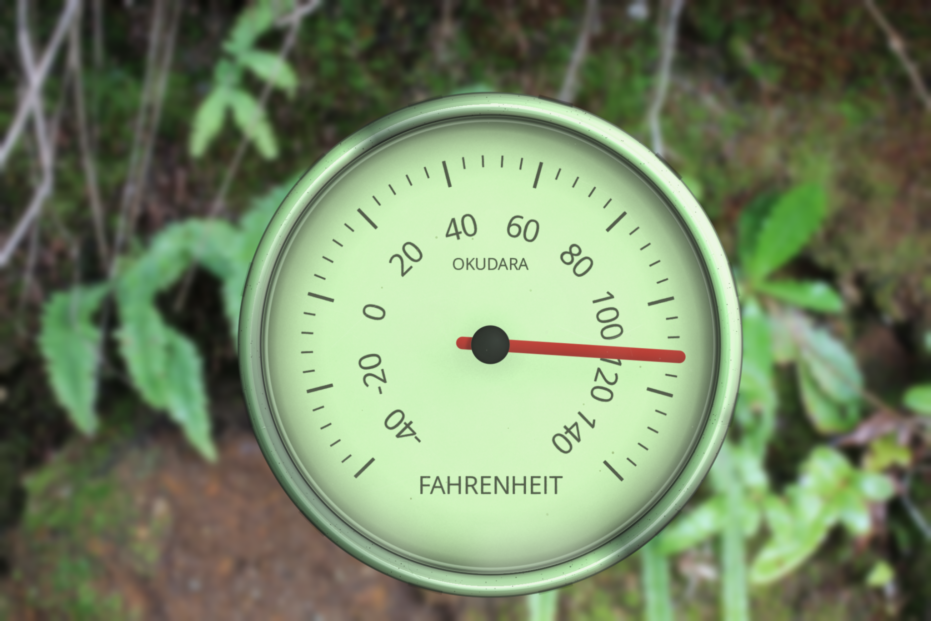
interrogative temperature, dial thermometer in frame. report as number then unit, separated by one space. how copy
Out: 112 °F
